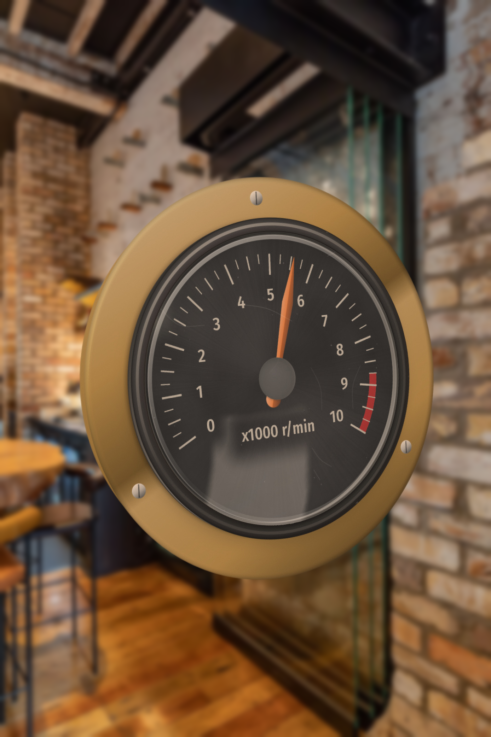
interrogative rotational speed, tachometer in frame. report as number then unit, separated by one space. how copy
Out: 5500 rpm
